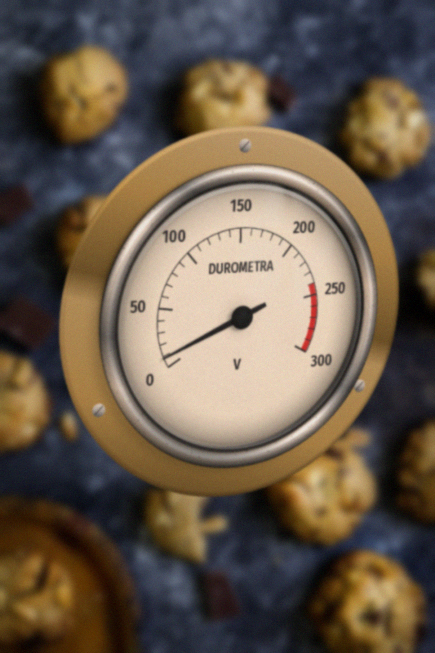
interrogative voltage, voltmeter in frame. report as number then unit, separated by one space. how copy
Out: 10 V
